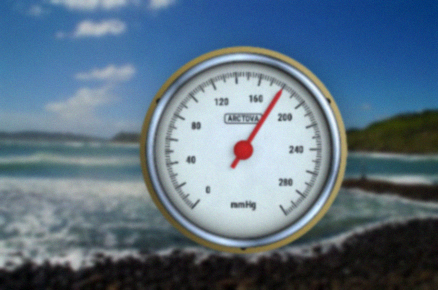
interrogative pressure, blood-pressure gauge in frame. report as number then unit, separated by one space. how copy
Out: 180 mmHg
